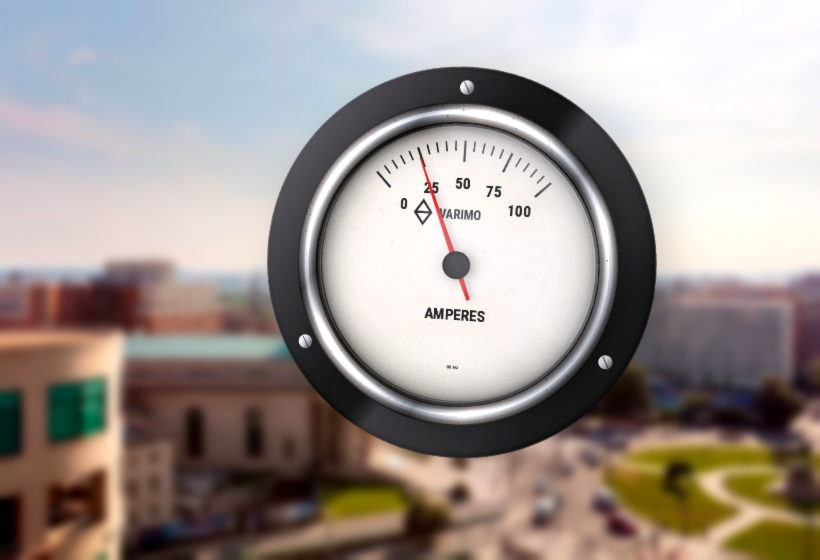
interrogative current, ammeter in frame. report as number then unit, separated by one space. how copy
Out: 25 A
